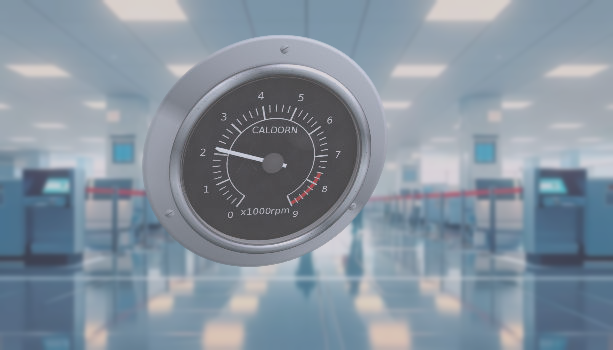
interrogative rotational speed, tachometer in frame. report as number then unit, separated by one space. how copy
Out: 2200 rpm
